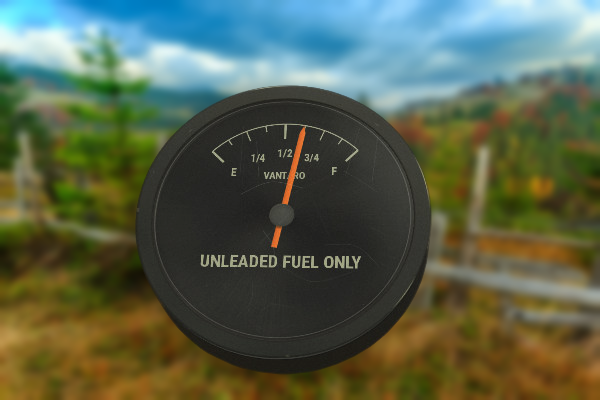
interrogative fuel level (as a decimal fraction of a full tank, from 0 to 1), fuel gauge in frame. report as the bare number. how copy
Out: 0.625
